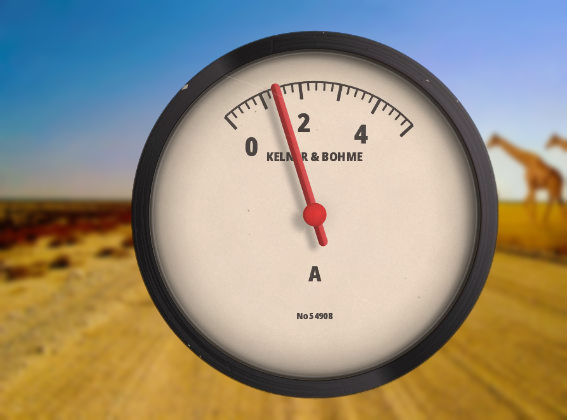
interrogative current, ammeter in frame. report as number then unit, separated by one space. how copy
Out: 1.4 A
